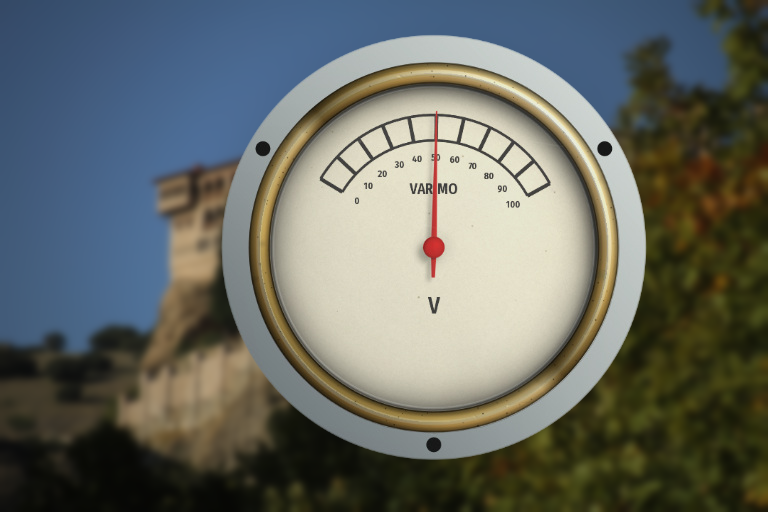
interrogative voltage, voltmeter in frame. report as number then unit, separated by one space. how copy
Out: 50 V
